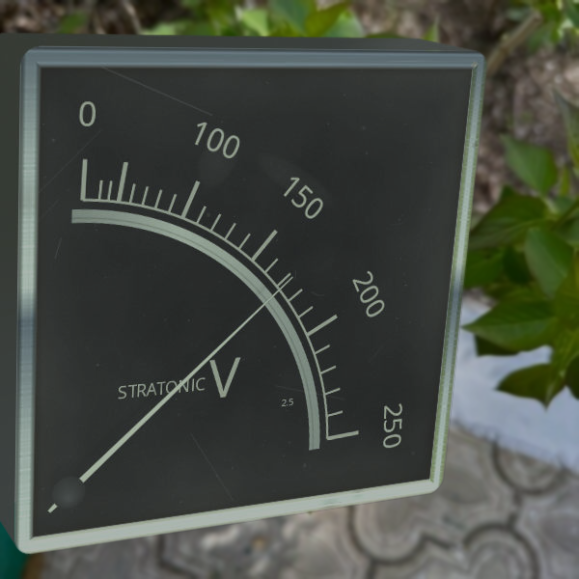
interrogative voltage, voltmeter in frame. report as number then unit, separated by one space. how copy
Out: 170 V
